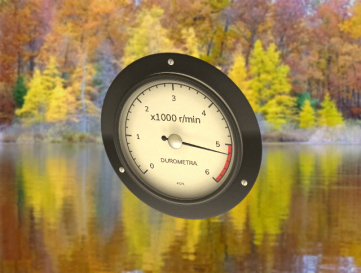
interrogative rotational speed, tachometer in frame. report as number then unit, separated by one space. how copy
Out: 5200 rpm
